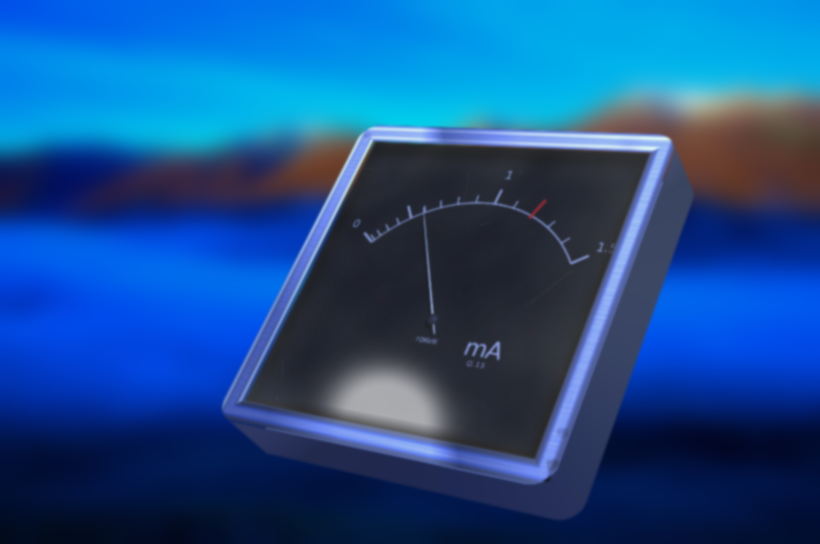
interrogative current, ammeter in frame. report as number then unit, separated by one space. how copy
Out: 0.6 mA
